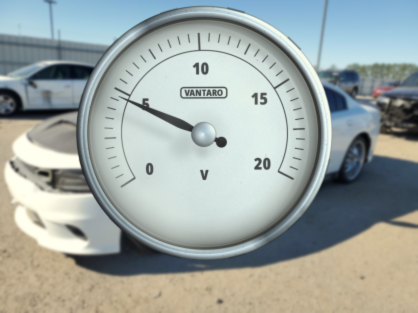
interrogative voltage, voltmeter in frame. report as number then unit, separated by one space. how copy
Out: 4.75 V
